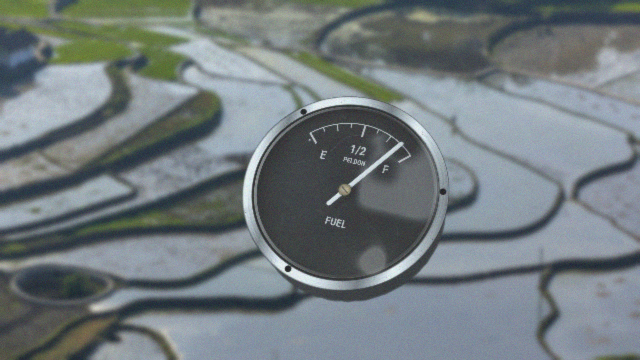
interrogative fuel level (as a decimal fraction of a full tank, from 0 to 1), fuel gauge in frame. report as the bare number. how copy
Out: 0.875
